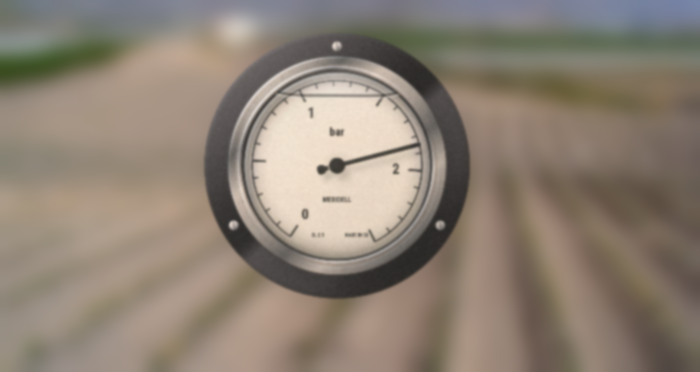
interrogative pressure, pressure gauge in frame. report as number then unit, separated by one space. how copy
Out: 1.85 bar
